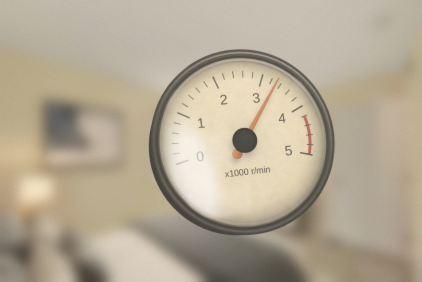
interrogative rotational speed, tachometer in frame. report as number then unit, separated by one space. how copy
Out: 3300 rpm
